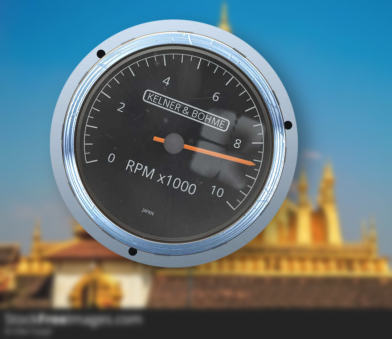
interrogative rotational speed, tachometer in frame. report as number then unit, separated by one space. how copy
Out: 8625 rpm
